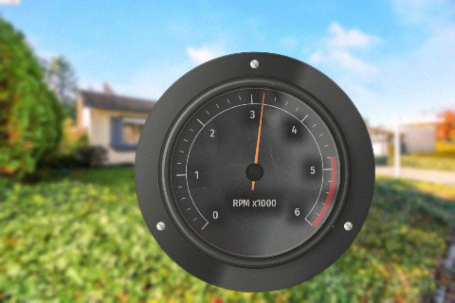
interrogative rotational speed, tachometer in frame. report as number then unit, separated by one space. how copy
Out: 3200 rpm
